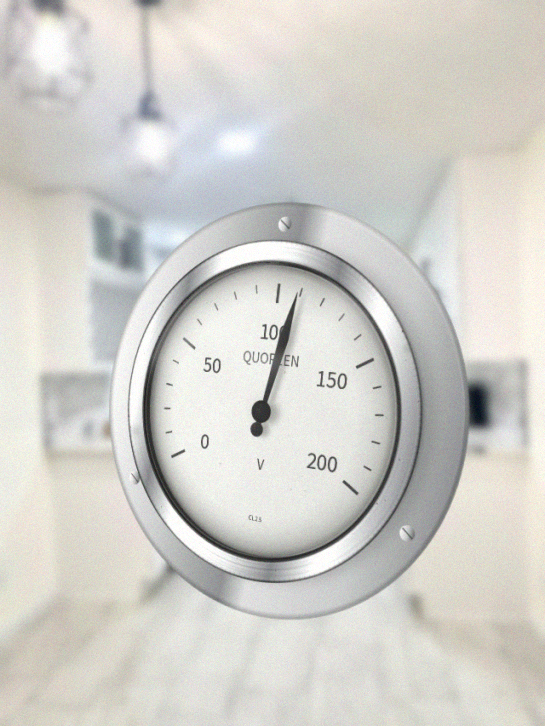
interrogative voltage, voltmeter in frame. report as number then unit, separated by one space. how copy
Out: 110 V
